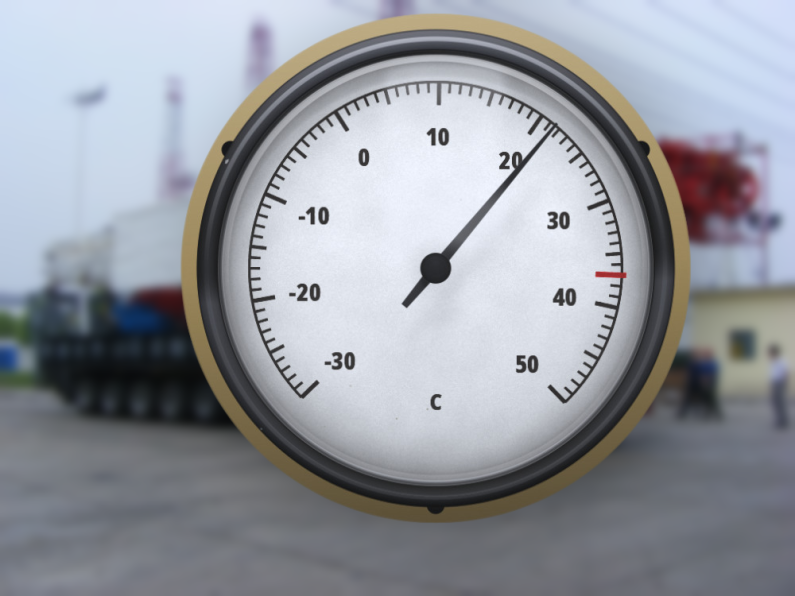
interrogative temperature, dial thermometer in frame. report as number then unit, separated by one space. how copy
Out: 21.5 °C
